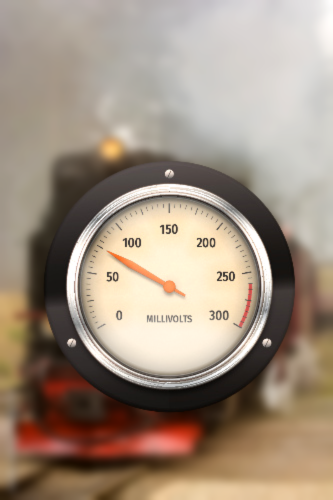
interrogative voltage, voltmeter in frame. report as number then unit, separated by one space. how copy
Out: 75 mV
